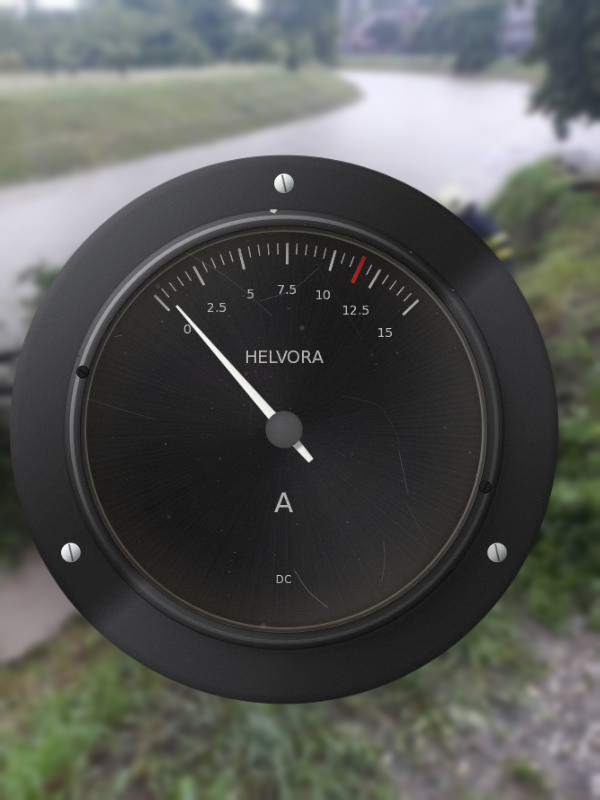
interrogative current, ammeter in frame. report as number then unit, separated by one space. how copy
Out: 0.5 A
